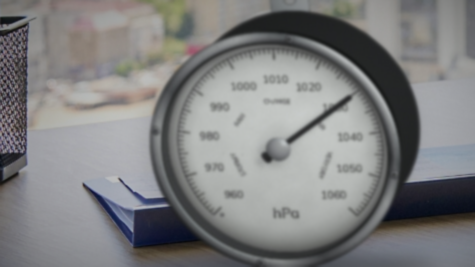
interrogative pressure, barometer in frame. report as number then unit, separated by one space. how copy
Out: 1030 hPa
